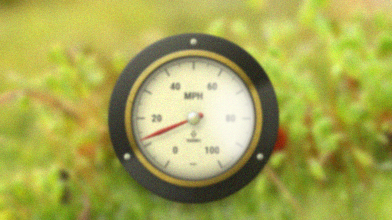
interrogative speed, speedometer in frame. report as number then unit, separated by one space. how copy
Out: 12.5 mph
